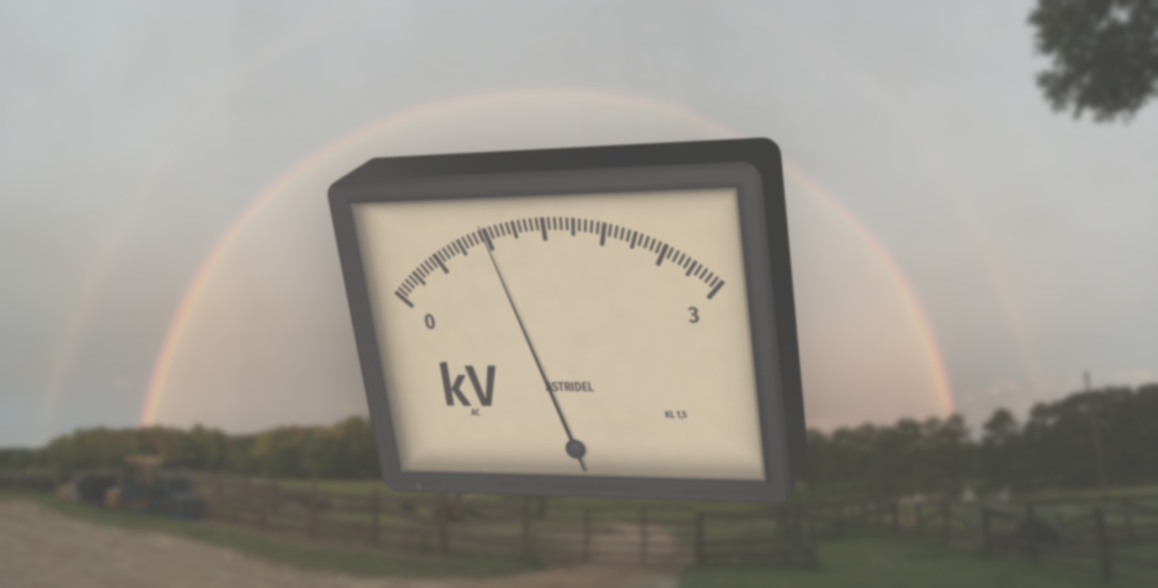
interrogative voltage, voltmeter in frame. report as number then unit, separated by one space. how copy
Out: 1 kV
